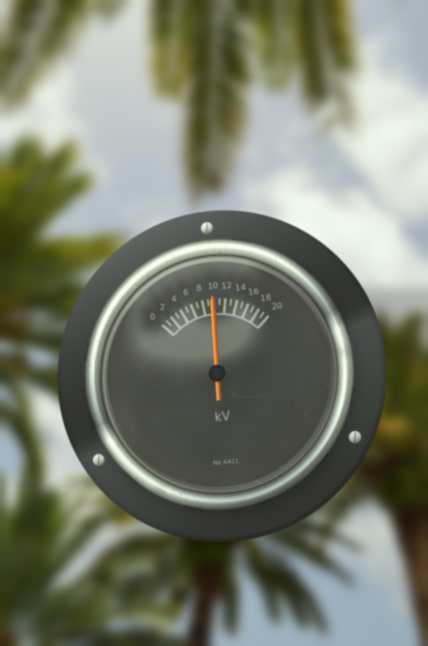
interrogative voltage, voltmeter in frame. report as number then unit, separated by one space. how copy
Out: 10 kV
